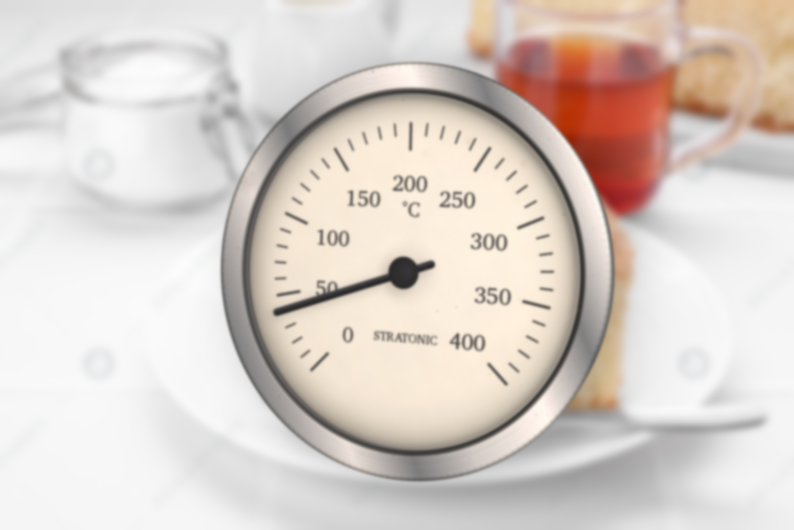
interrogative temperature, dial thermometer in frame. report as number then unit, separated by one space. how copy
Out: 40 °C
